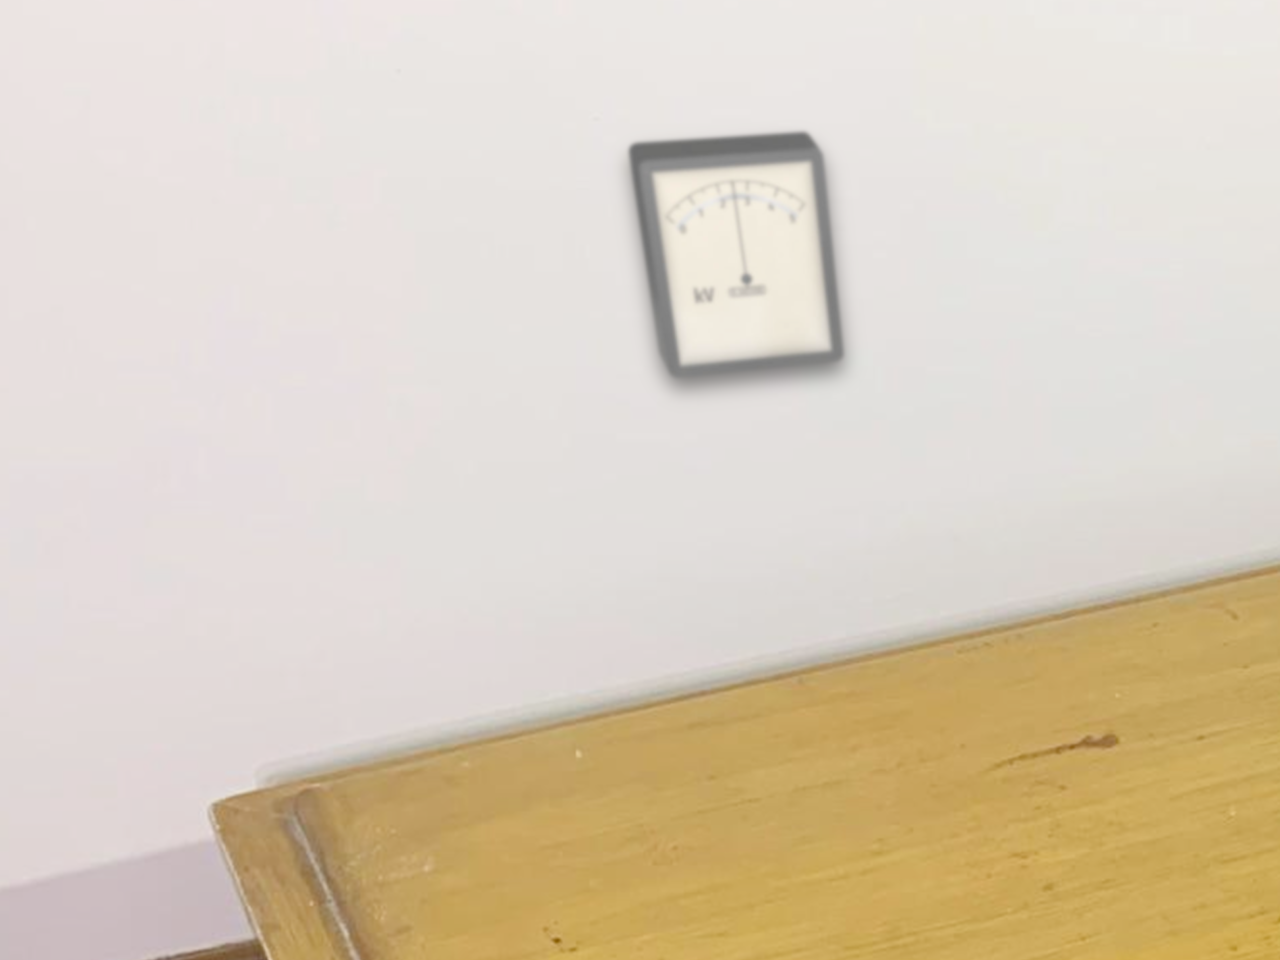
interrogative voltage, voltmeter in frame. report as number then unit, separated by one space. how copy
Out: 2.5 kV
